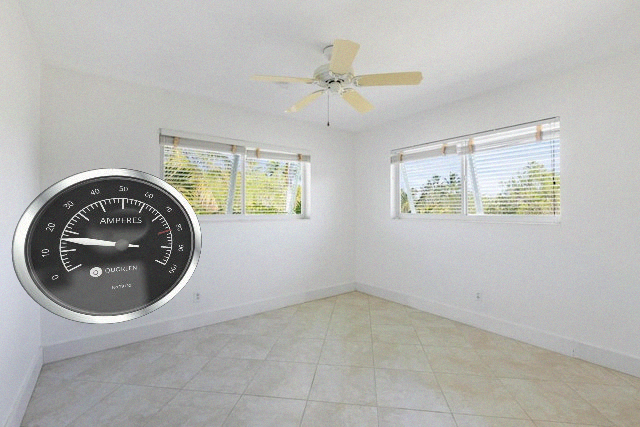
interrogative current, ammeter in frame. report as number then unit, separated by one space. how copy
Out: 16 A
